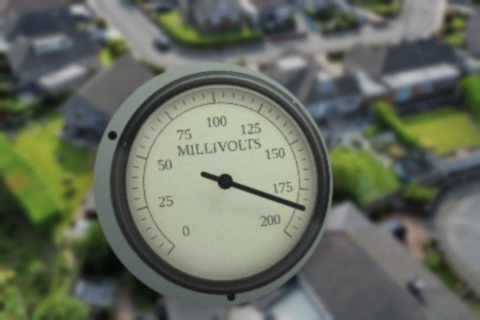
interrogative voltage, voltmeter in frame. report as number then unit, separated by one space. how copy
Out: 185 mV
